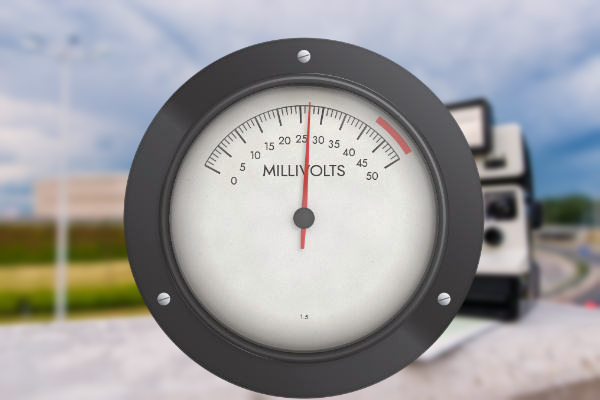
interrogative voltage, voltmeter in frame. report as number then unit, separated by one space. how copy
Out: 27 mV
